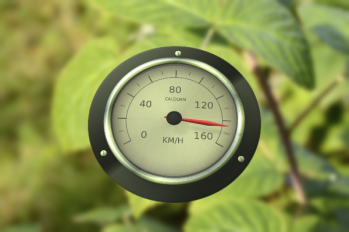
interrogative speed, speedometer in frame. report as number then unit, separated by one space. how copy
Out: 145 km/h
